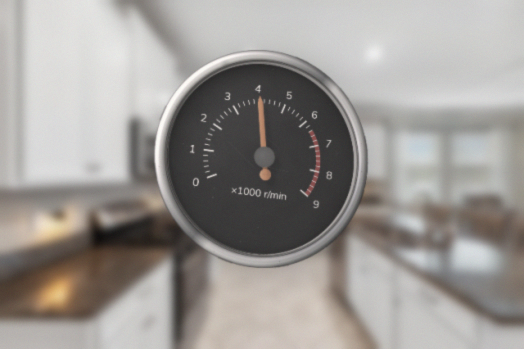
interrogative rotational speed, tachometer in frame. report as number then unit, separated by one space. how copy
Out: 4000 rpm
